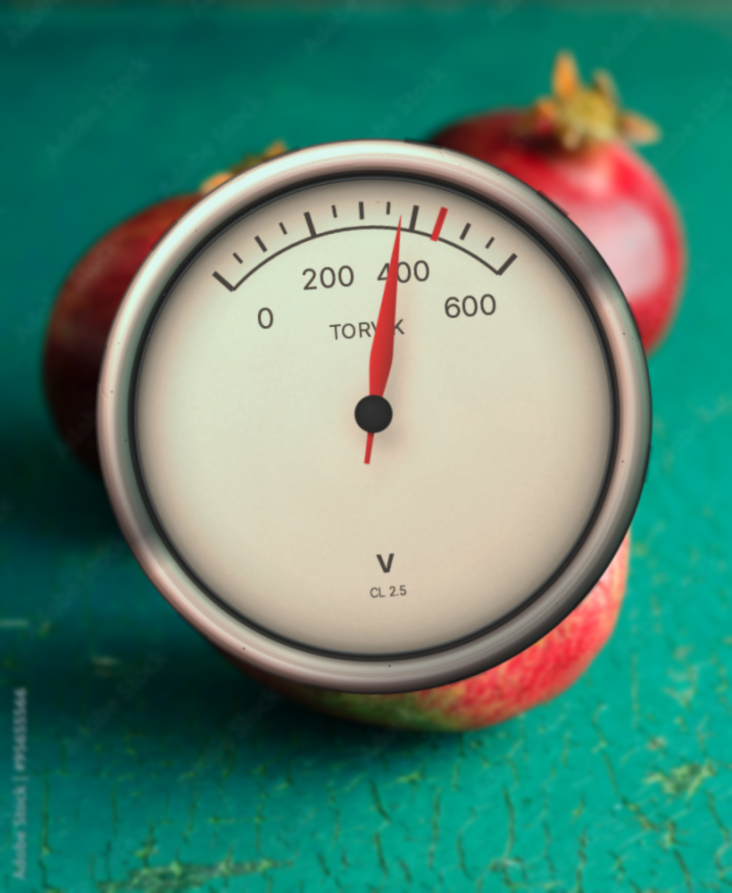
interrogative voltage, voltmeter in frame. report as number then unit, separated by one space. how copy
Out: 375 V
